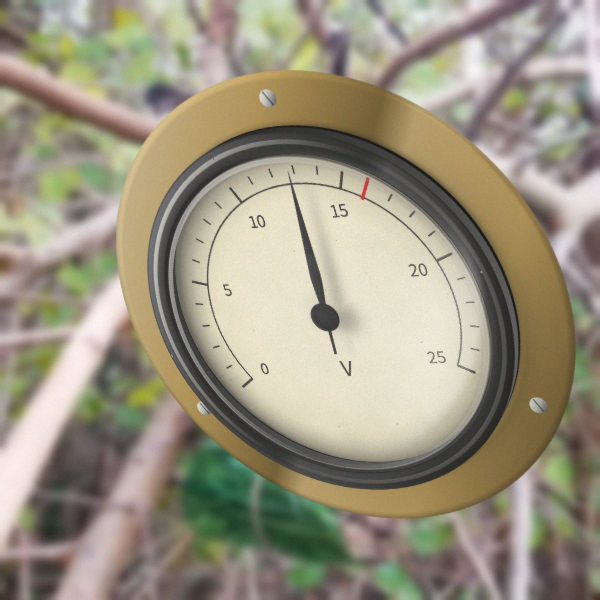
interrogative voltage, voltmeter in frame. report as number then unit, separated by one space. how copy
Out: 13 V
